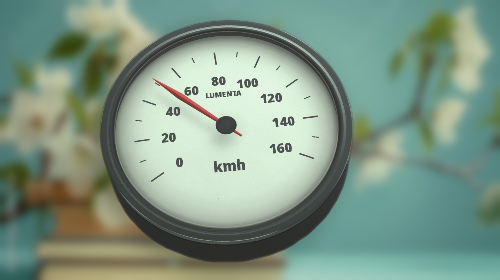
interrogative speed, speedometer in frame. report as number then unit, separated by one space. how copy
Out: 50 km/h
